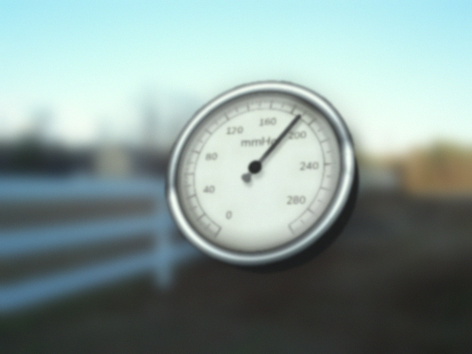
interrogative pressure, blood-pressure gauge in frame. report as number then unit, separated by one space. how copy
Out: 190 mmHg
